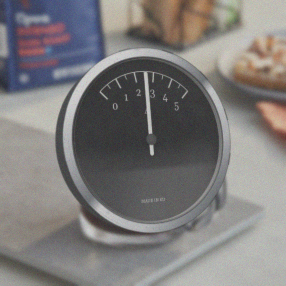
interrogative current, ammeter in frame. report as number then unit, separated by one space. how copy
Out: 2.5 A
